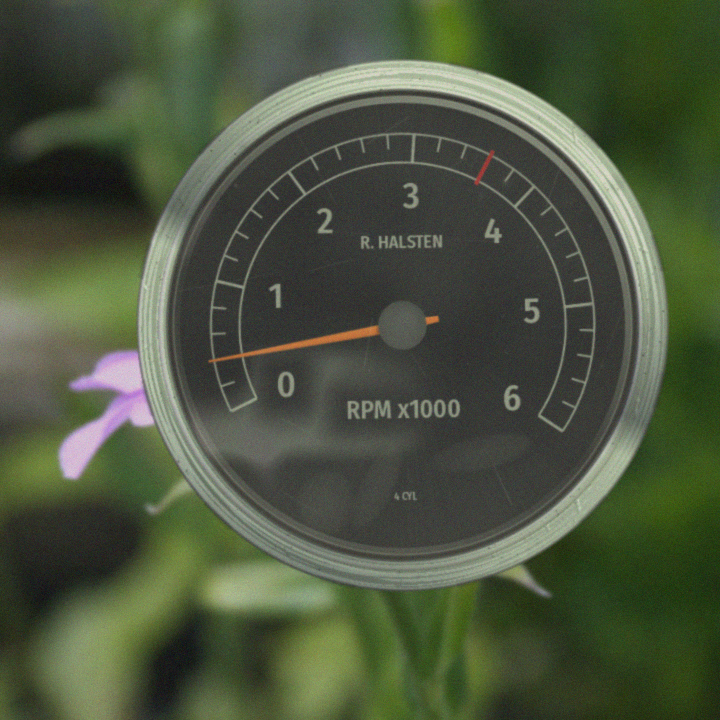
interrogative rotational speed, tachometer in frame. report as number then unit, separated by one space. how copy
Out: 400 rpm
